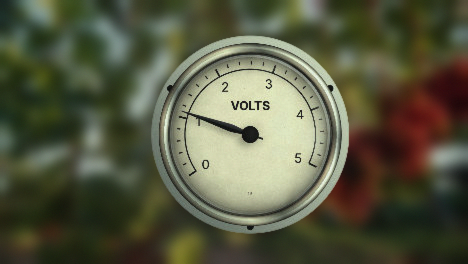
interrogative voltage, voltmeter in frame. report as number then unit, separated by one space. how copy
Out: 1.1 V
